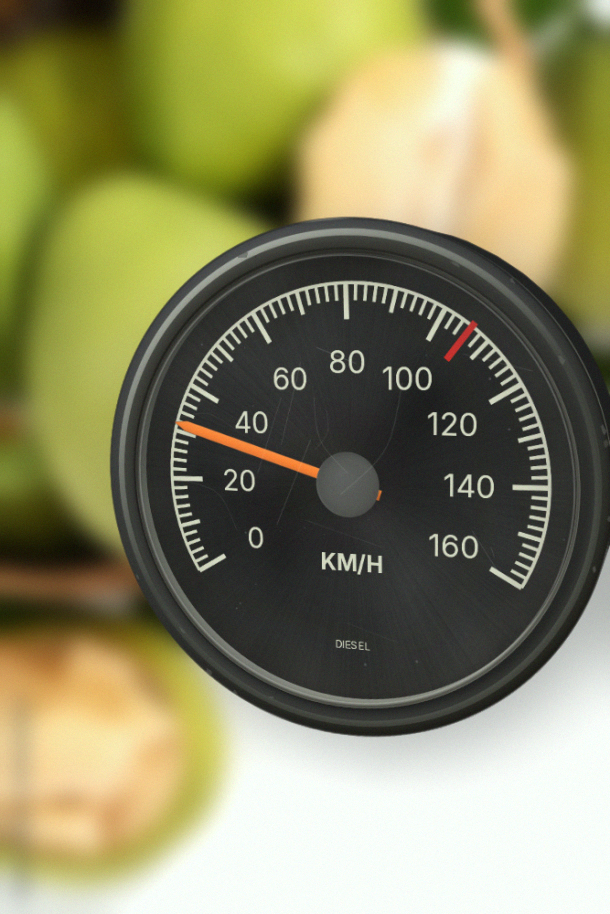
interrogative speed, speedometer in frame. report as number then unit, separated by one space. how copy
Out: 32 km/h
